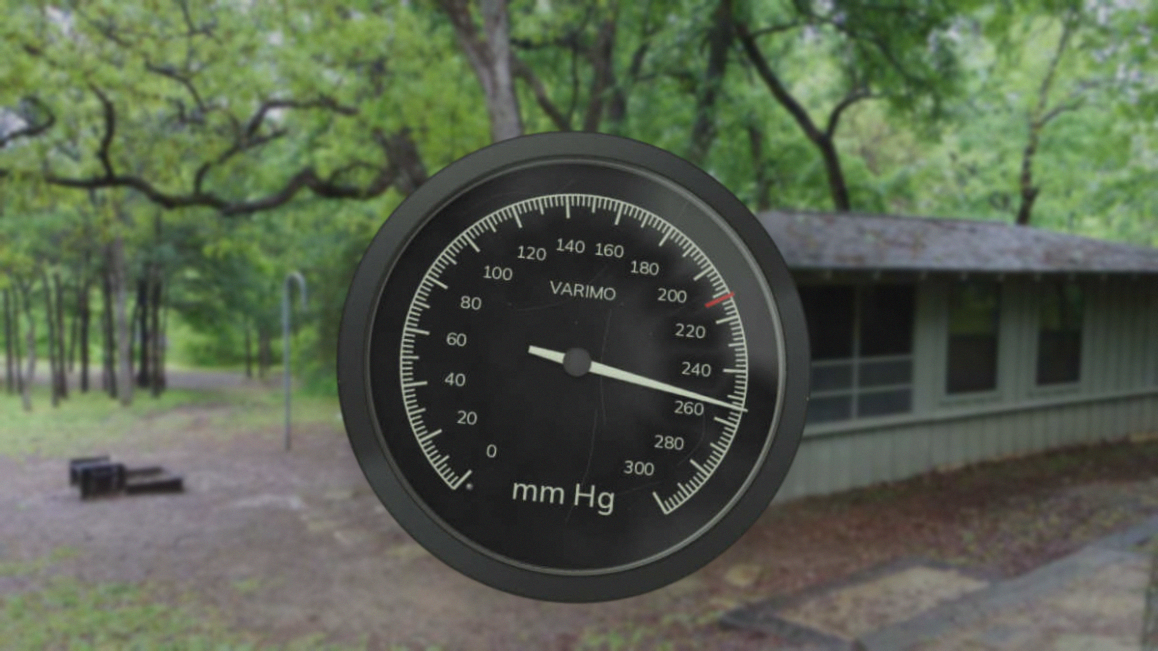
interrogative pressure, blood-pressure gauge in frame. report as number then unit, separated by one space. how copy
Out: 254 mmHg
